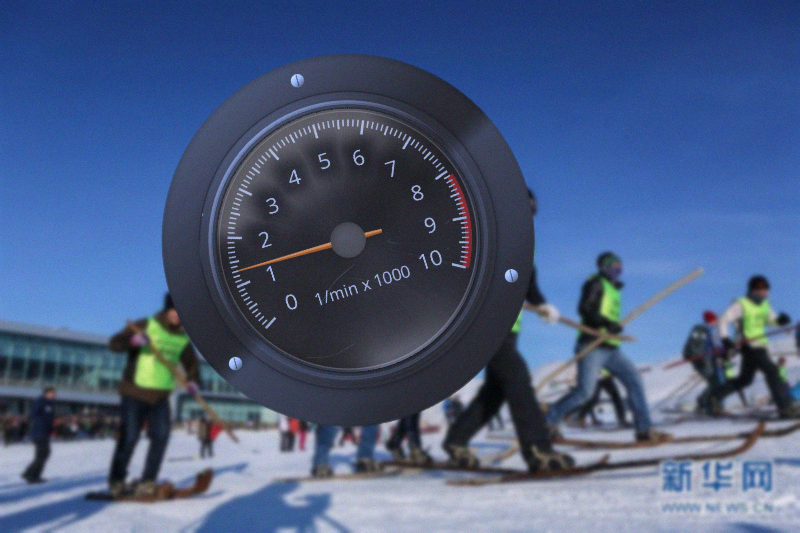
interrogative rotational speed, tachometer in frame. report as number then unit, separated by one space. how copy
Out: 1300 rpm
